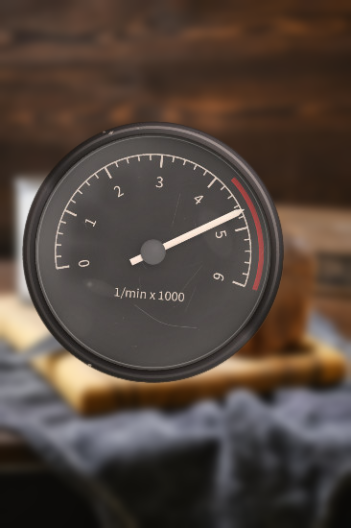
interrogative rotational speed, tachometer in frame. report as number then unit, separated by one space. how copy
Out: 4700 rpm
